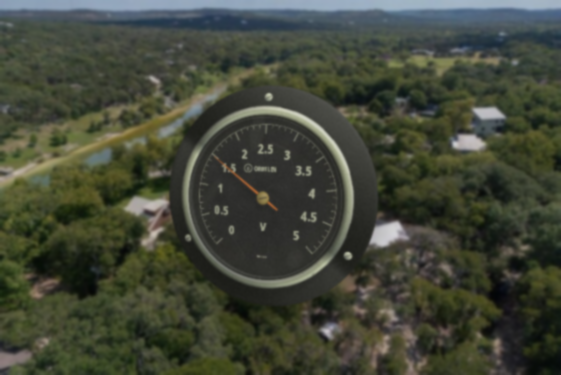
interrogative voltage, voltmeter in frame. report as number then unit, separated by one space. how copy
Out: 1.5 V
